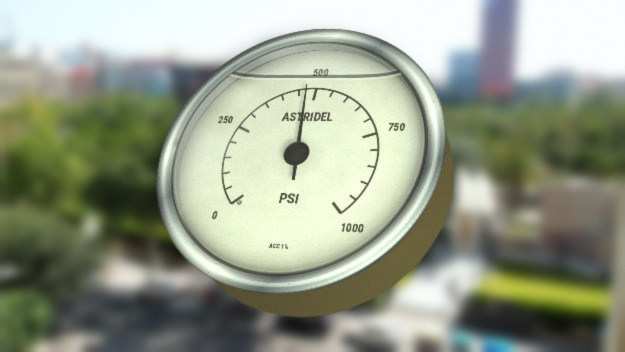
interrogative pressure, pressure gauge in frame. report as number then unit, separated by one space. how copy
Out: 475 psi
